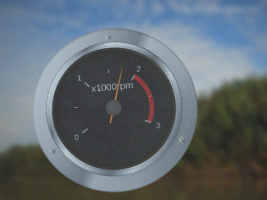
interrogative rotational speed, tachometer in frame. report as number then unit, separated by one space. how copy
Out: 1750 rpm
